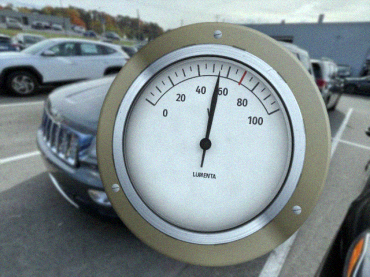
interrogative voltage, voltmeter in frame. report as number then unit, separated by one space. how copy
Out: 55 V
